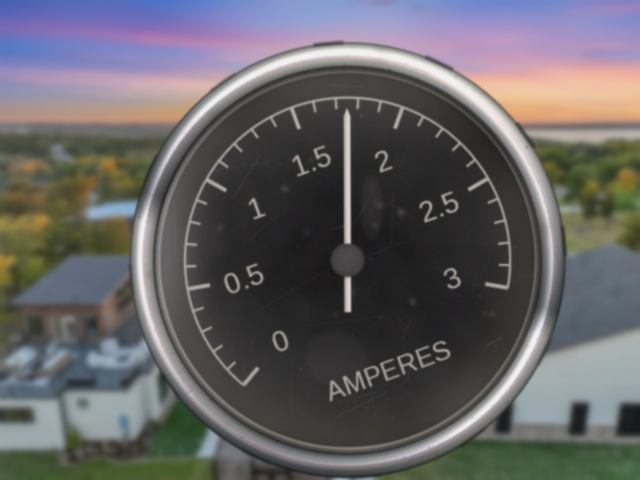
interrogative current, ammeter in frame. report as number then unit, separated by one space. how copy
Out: 1.75 A
